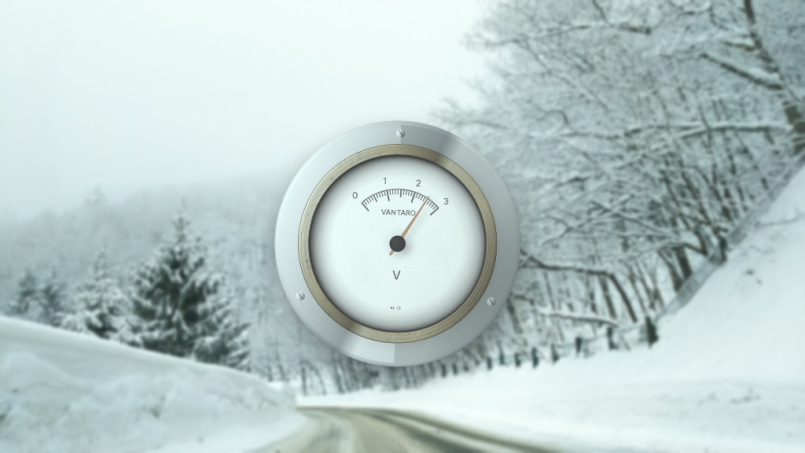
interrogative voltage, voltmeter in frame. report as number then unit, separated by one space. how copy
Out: 2.5 V
